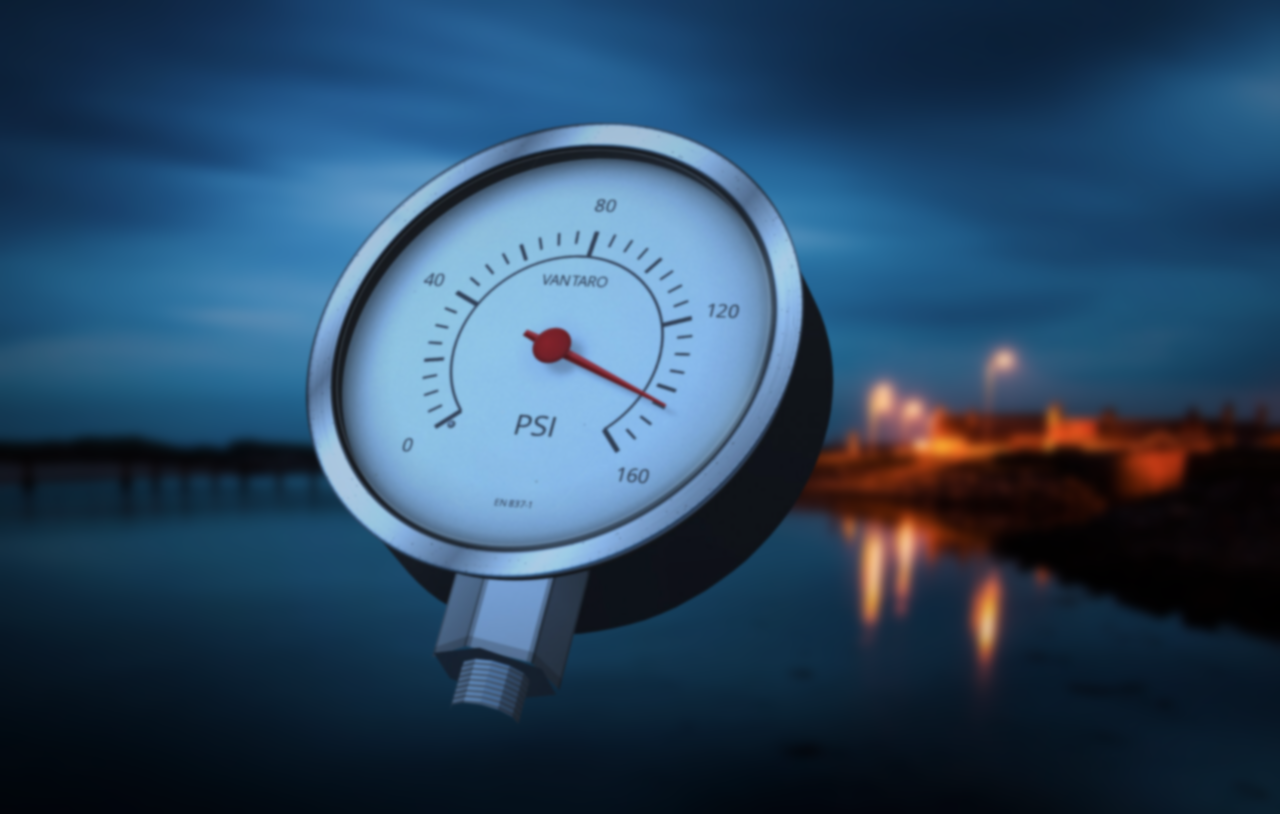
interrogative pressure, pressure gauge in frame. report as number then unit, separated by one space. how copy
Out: 145 psi
